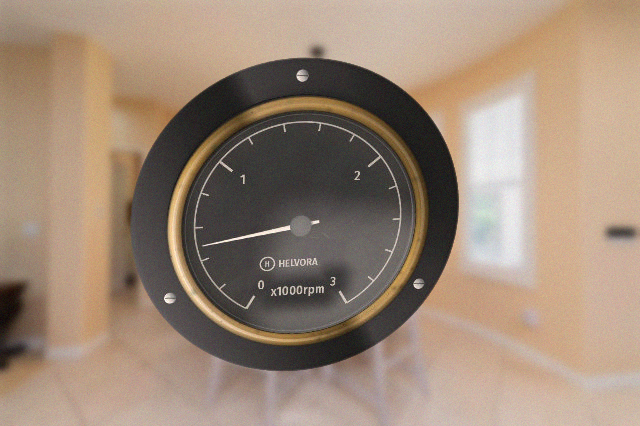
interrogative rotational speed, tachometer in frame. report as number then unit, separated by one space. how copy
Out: 500 rpm
